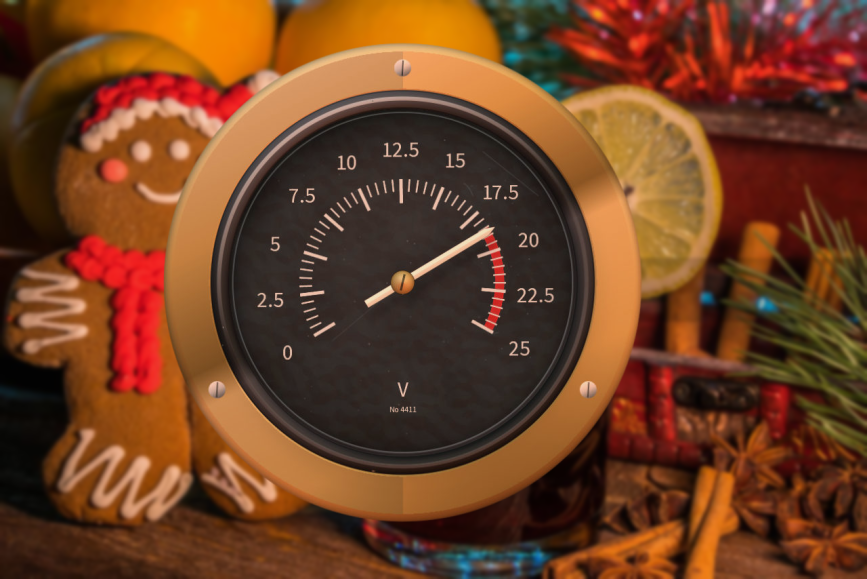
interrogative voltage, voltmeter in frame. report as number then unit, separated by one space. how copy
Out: 18.75 V
